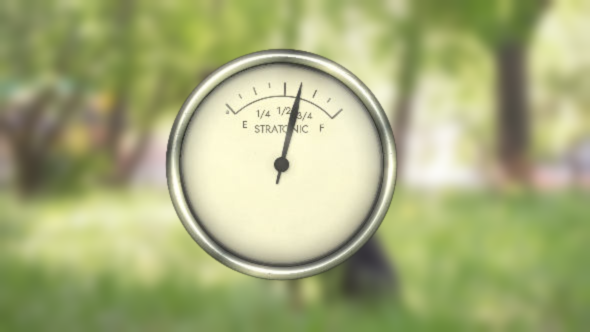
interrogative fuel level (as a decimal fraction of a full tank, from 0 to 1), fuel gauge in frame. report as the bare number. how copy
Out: 0.625
